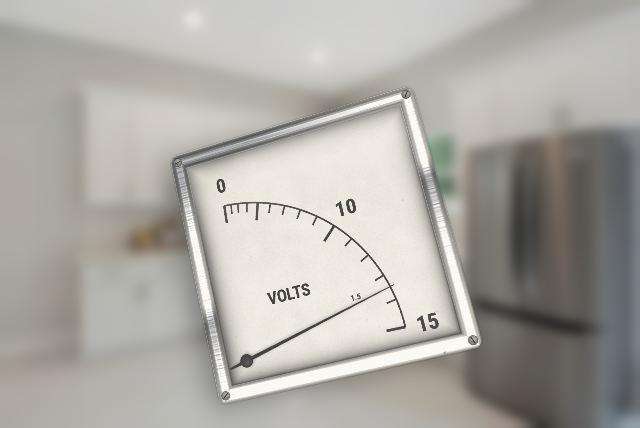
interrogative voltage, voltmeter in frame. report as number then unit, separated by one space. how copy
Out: 13.5 V
